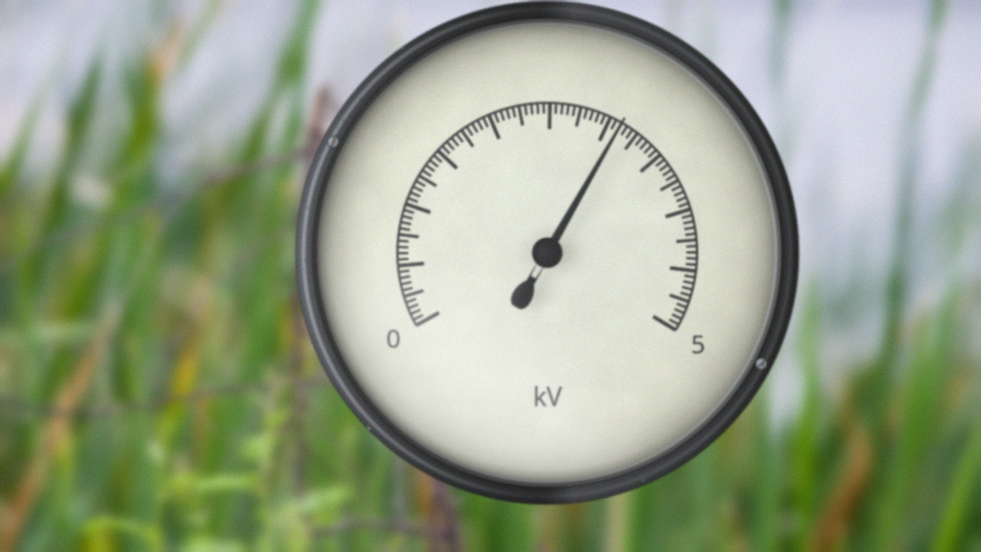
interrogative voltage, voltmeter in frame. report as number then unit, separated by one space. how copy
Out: 3.1 kV
